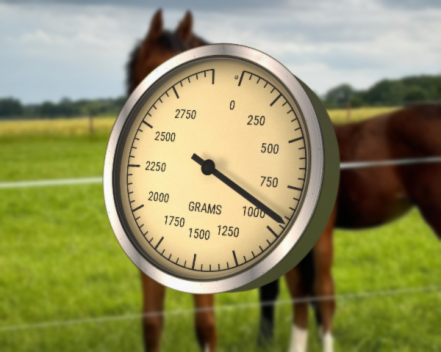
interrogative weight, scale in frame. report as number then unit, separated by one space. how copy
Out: 925 g
